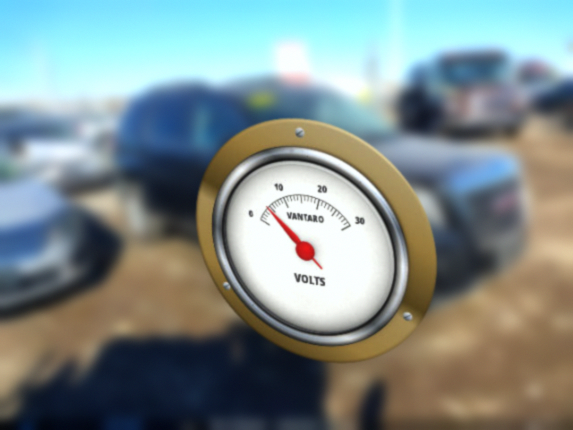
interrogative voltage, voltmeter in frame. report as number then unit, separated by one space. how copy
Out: 5 V
